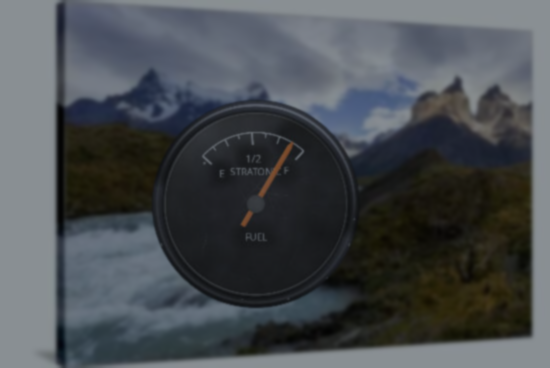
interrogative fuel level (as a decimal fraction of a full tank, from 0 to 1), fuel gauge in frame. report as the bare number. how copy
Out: 0.875
